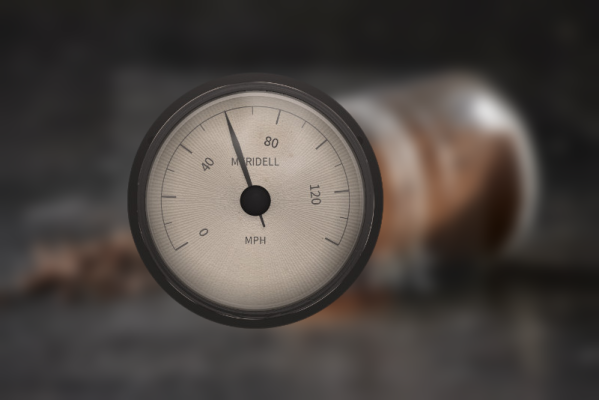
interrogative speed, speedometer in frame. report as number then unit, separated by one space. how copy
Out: 60 mph
